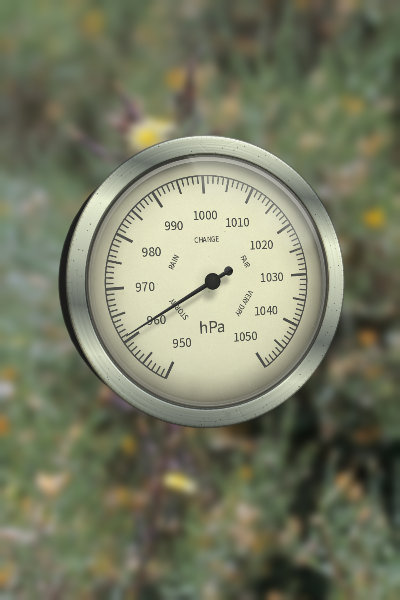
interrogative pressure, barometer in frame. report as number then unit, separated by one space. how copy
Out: 961 hPa
